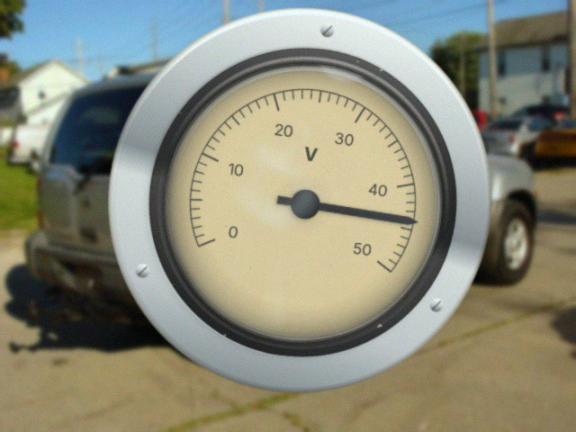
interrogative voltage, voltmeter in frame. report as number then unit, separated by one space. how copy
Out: 44 V
